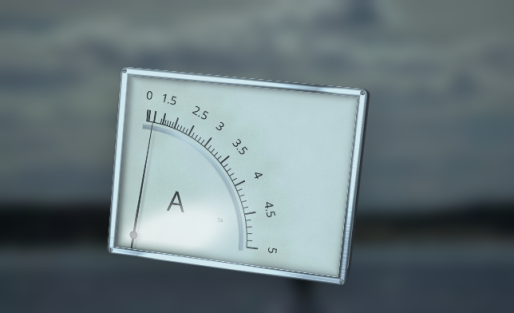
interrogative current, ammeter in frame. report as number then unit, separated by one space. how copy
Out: 1 A
